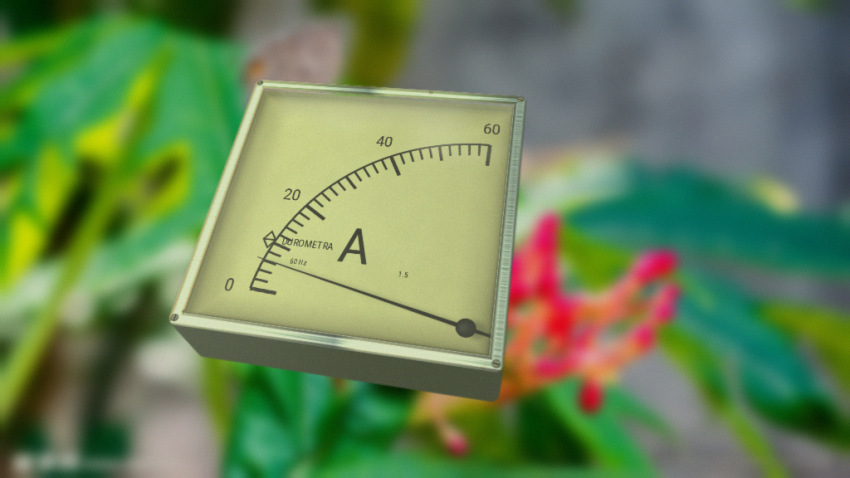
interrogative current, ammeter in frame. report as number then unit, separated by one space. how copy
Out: 6 A
